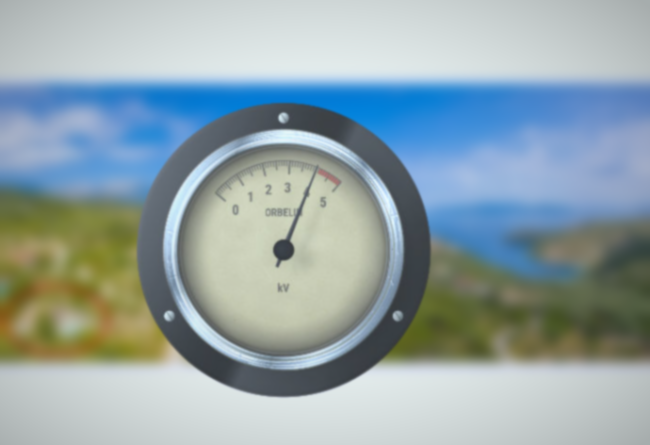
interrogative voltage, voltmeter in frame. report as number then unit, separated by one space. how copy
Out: 4 kV
